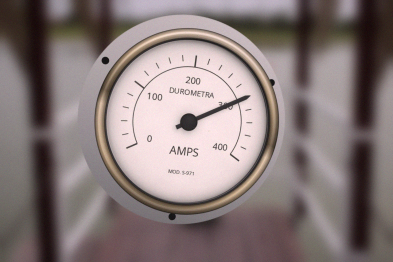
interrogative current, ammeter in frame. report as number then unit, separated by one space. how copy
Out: 300 A
